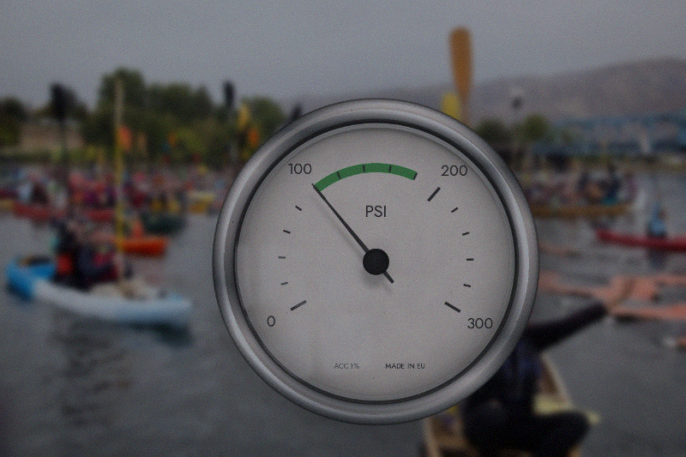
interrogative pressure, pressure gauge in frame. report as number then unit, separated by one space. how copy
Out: 100 psi
